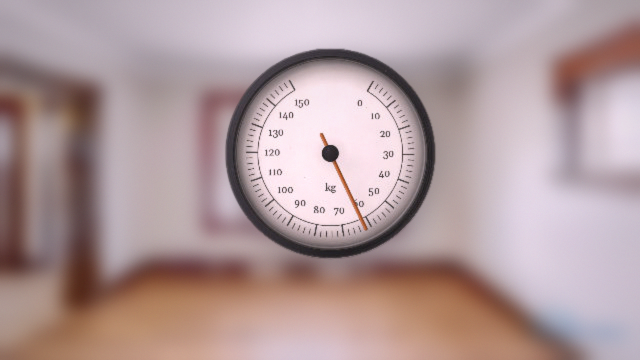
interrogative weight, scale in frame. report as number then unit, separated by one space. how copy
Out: 62 kg
